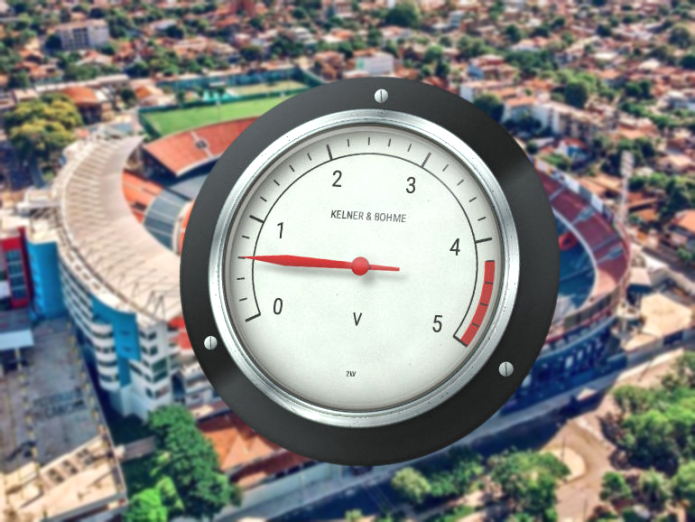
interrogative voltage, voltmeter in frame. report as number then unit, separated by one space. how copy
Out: 0.6 V
